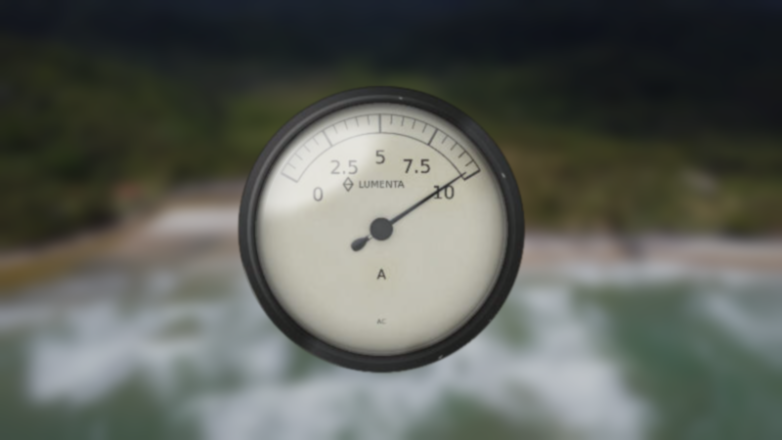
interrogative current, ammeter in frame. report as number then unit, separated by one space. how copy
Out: 9.75 A
